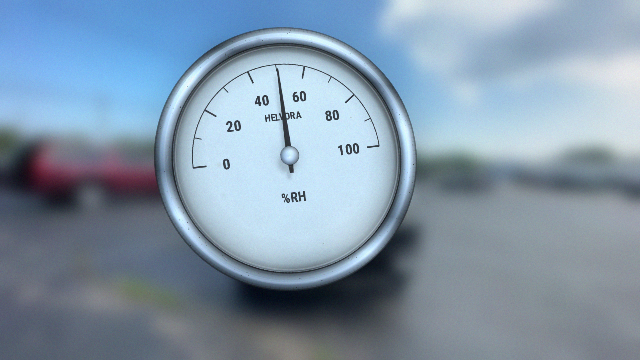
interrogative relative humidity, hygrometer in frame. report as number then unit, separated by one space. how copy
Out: 50 %
